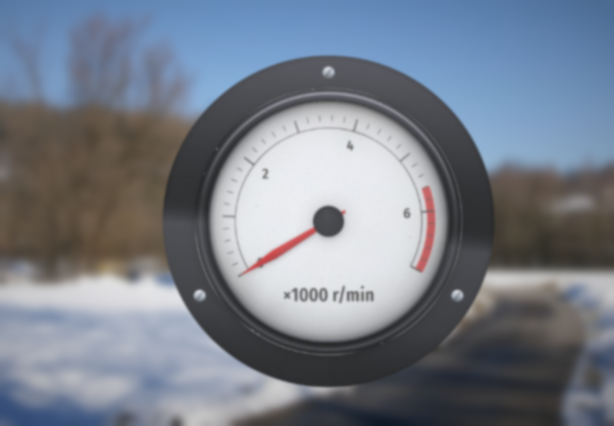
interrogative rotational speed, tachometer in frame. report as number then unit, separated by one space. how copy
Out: 0 rpm
